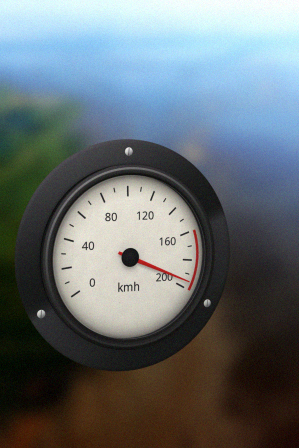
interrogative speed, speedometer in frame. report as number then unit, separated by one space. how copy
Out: 195 km/h
